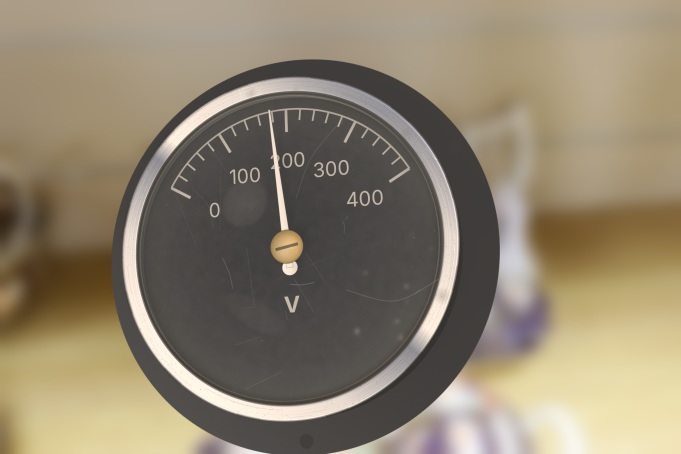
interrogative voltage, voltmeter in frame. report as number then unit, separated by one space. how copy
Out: 180 V
